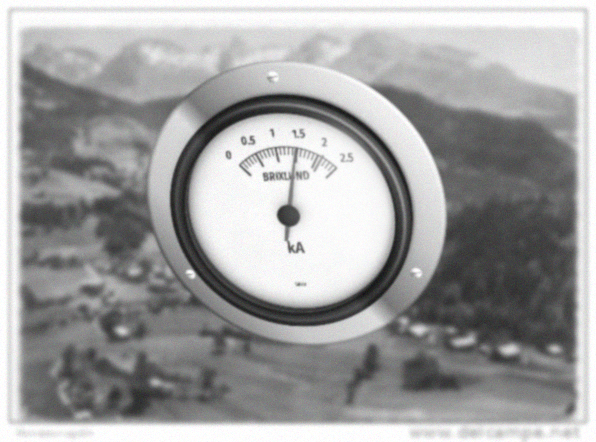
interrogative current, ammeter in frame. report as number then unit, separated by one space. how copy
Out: 1.5 kA
